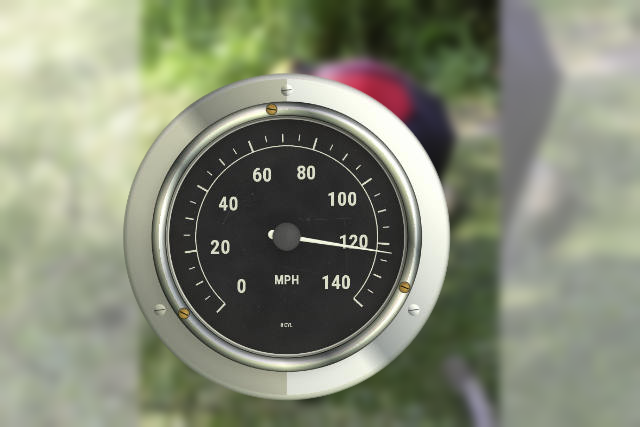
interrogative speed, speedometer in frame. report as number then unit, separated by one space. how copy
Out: 122.5 mph
